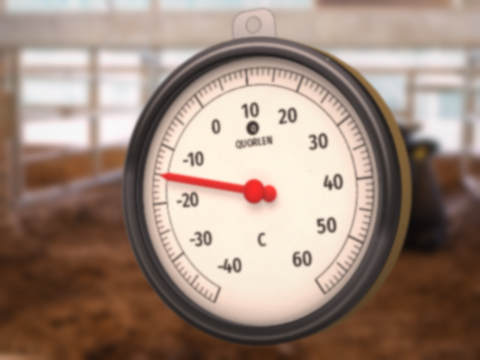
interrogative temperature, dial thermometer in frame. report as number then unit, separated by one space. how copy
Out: -15 °C
